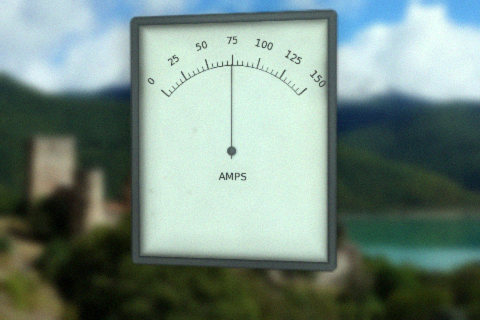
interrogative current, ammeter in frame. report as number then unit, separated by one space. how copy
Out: 75 A
